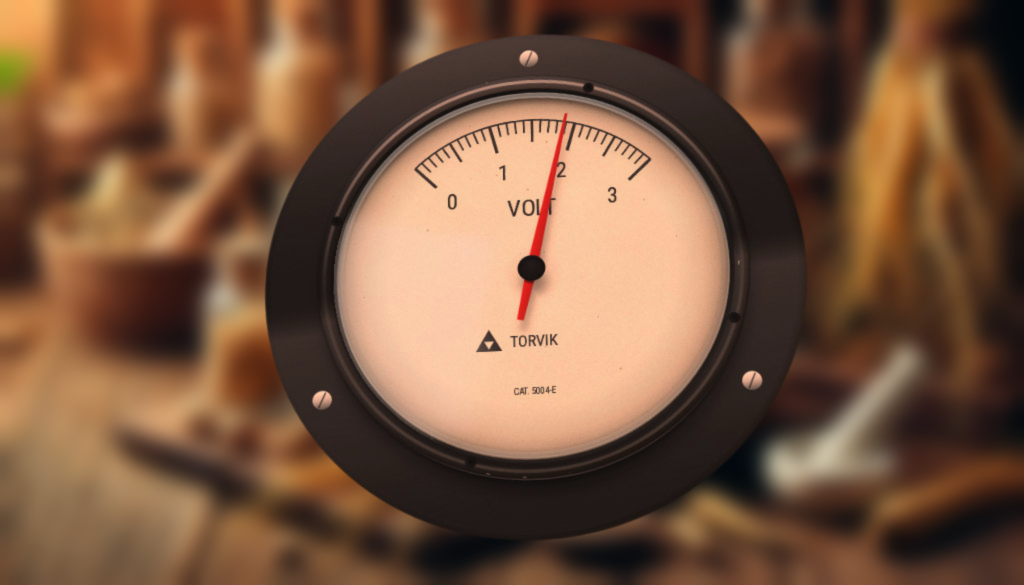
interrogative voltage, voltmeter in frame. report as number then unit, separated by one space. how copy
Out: 1.9 V
